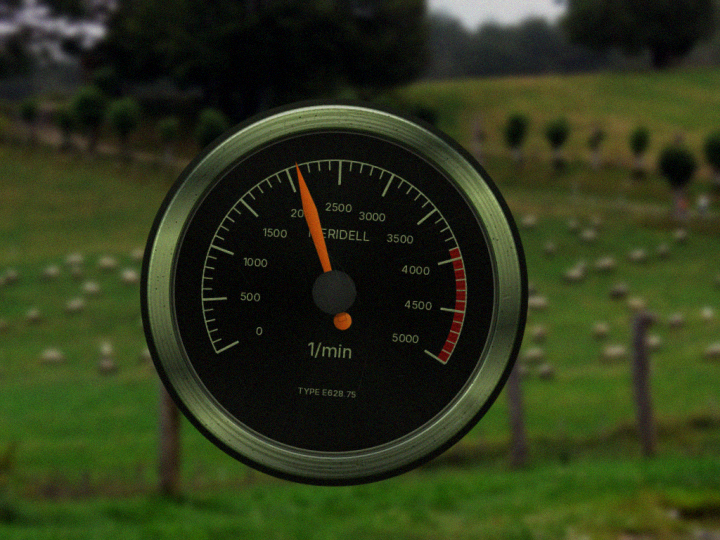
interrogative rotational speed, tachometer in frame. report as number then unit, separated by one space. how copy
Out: 2100 rpm
